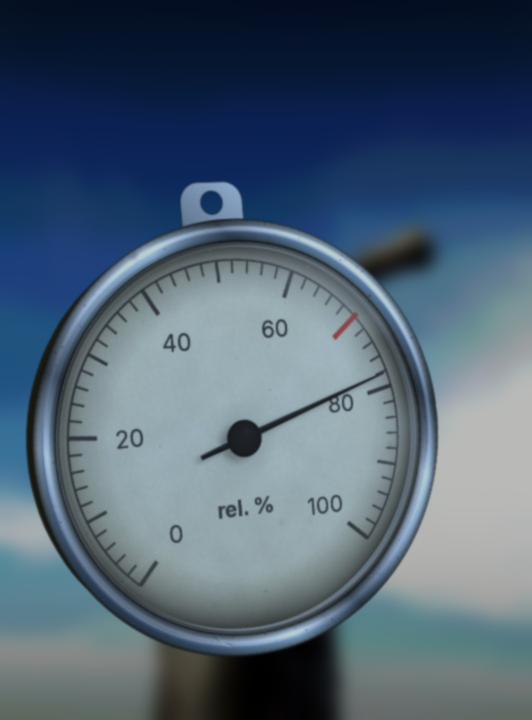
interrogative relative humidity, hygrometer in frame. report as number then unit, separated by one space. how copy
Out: 78 %
